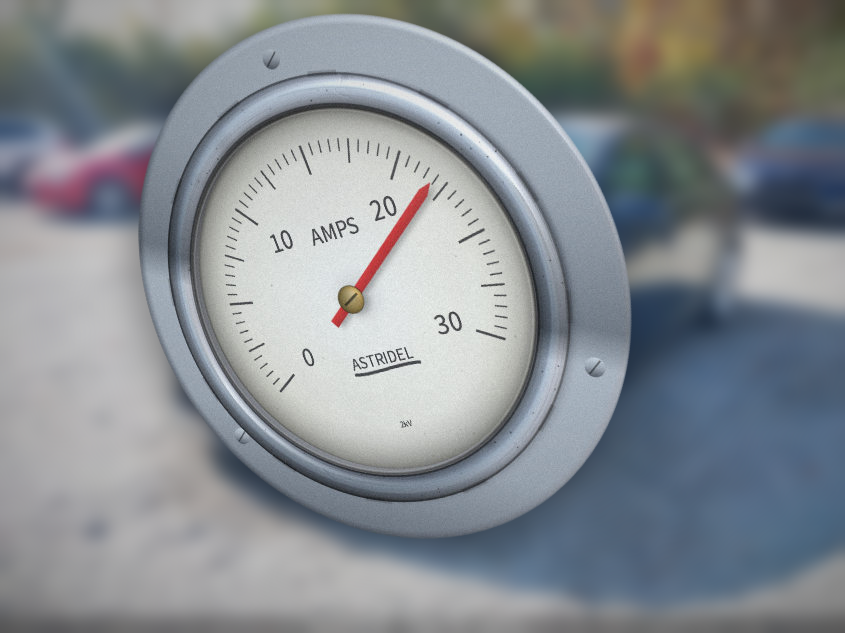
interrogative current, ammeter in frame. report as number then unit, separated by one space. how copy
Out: 22 A
